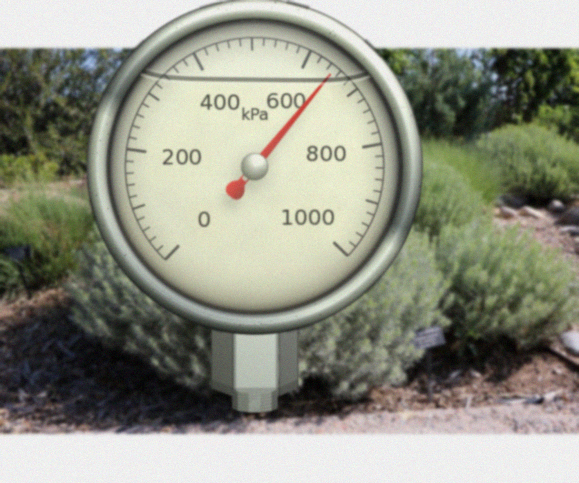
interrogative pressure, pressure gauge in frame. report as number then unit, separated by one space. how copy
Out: 650 kPa
